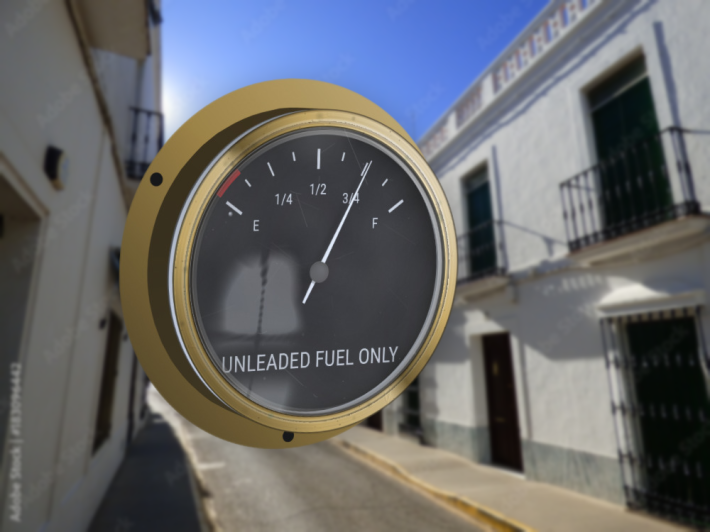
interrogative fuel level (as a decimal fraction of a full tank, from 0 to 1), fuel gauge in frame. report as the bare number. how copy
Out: 0.75
